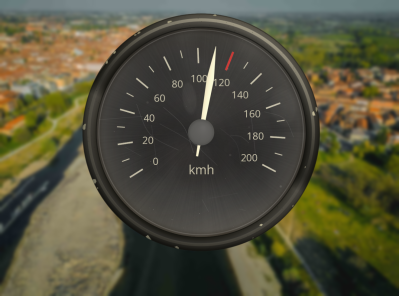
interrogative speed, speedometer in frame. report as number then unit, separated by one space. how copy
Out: 110 km/h
